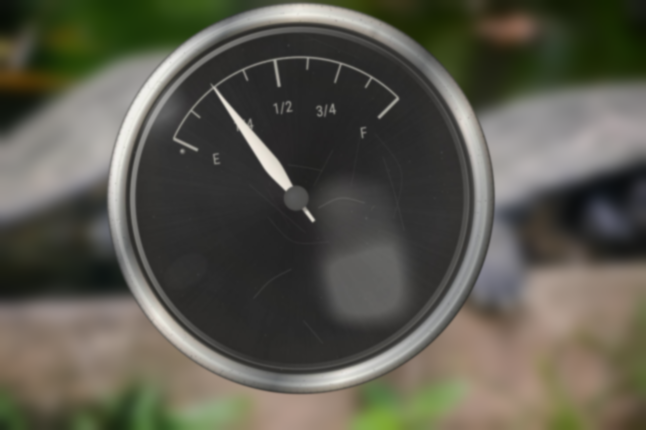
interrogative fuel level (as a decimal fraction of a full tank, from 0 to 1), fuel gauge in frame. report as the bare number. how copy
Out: 0.25
